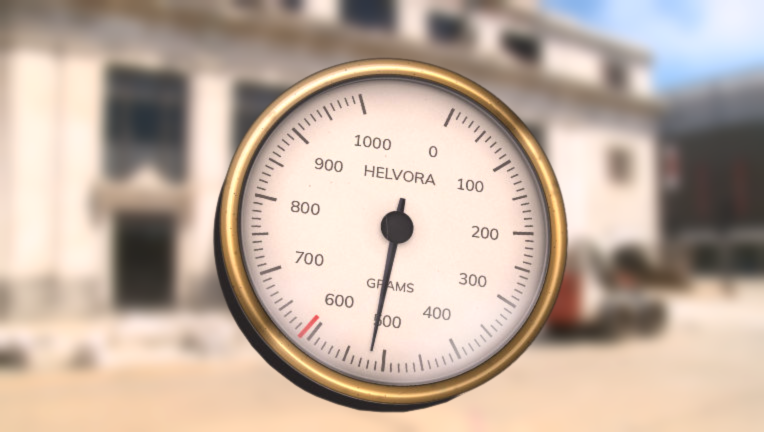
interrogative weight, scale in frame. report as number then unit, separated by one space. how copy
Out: 520 g
